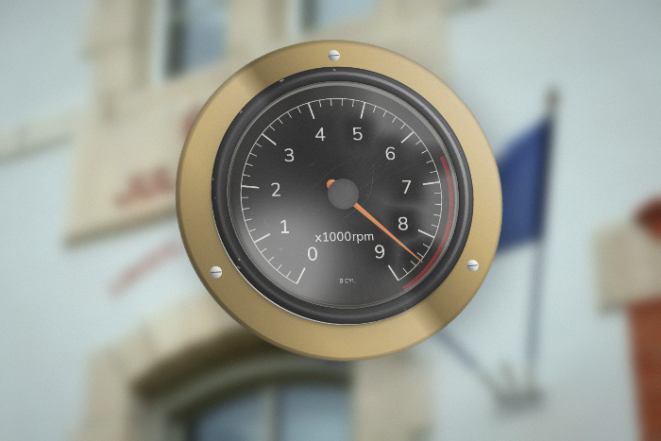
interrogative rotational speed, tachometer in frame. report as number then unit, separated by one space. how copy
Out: 8500 rpm
